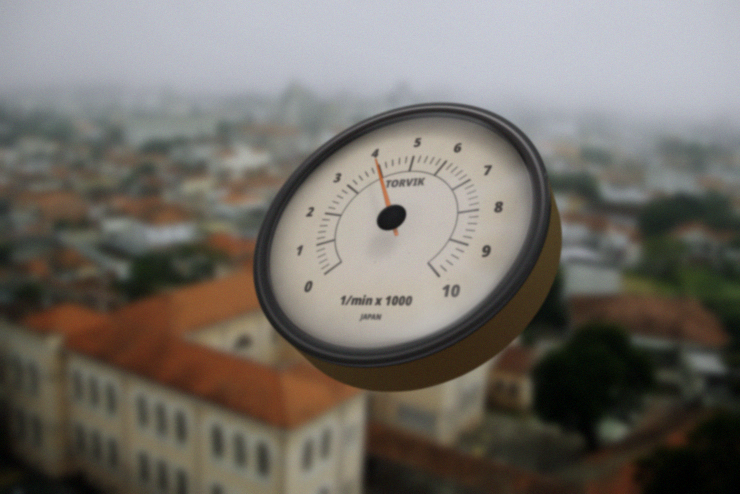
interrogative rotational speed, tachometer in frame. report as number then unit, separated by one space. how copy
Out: 4000 rpm
